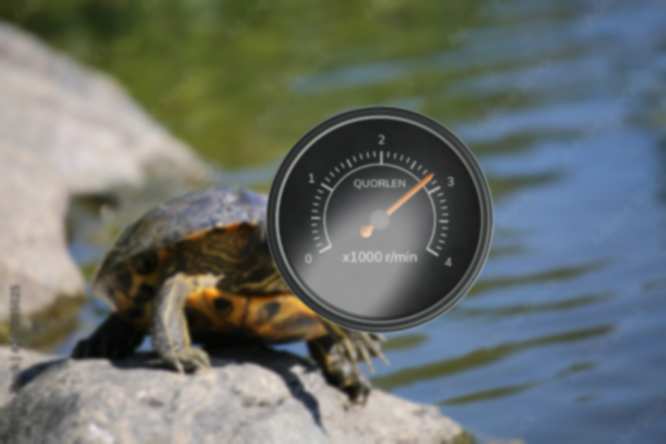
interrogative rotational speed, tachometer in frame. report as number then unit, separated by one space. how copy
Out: 2800 rpm
